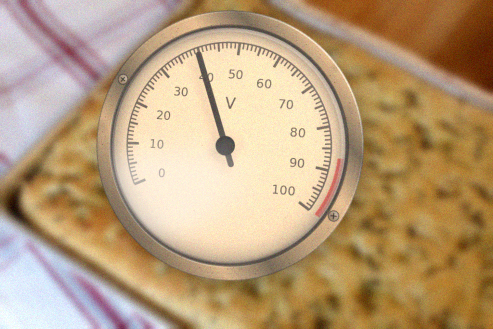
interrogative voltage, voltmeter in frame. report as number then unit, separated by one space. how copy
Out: 40 V
